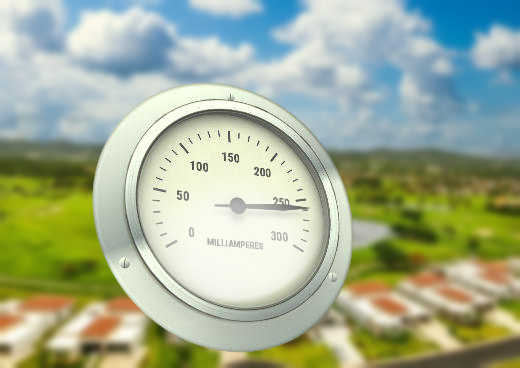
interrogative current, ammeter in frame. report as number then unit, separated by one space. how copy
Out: 260 mA
